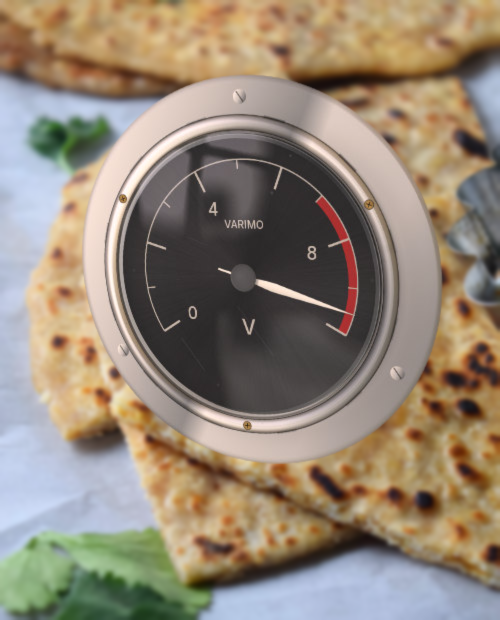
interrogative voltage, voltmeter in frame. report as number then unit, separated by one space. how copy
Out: 9.5 V
